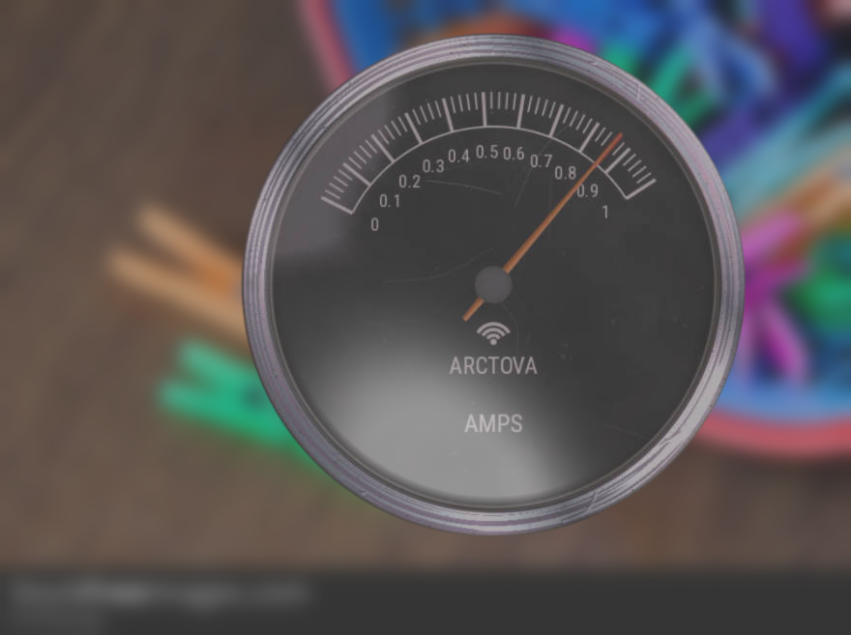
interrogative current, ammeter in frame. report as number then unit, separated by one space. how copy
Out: 0.86 A
